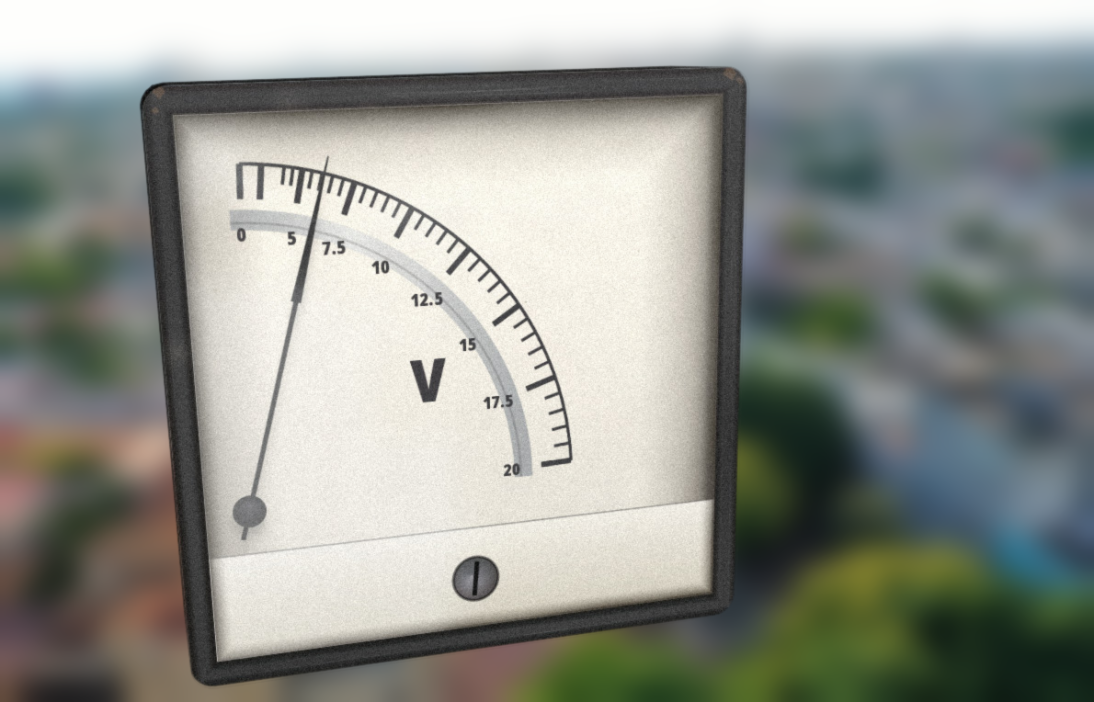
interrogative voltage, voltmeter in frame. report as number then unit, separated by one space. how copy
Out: 6 V
